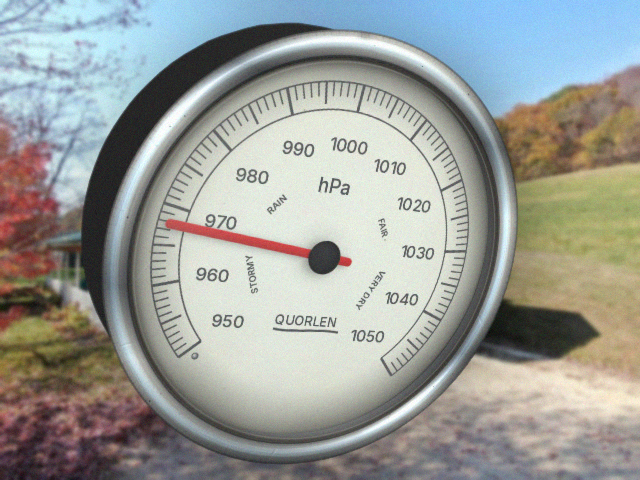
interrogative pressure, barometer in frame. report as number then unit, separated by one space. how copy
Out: 968 hPa
